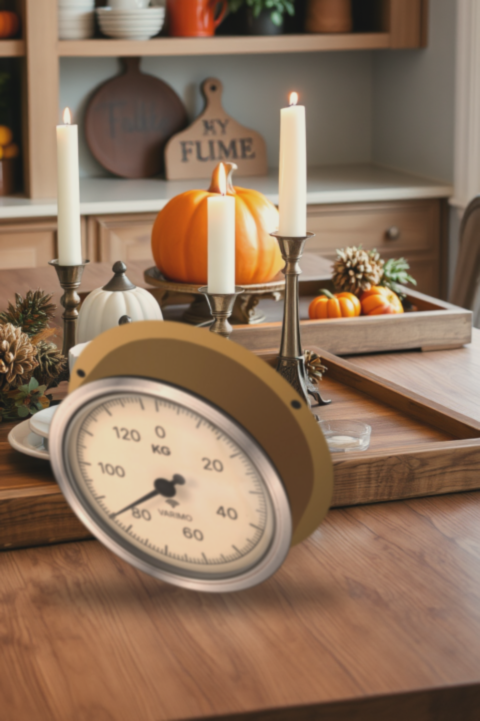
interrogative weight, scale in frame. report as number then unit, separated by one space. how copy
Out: 85 kg
